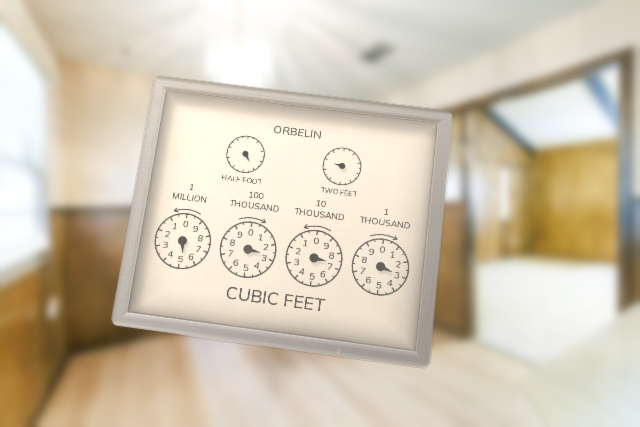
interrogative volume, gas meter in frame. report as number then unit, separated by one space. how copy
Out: 527300 ft³
